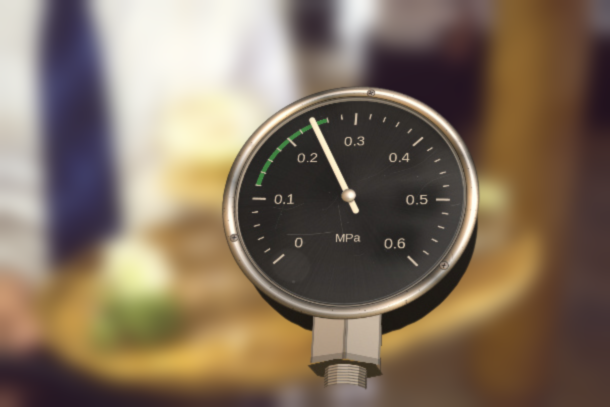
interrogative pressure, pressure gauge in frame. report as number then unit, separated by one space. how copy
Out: 0.24 MPa
